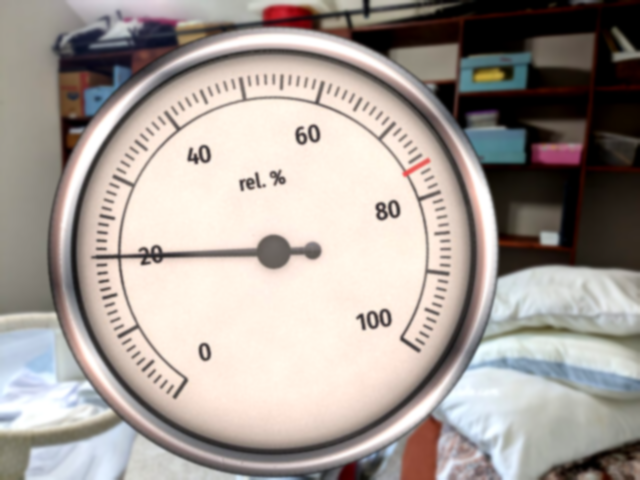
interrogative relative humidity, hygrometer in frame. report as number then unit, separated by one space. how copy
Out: 20 %
